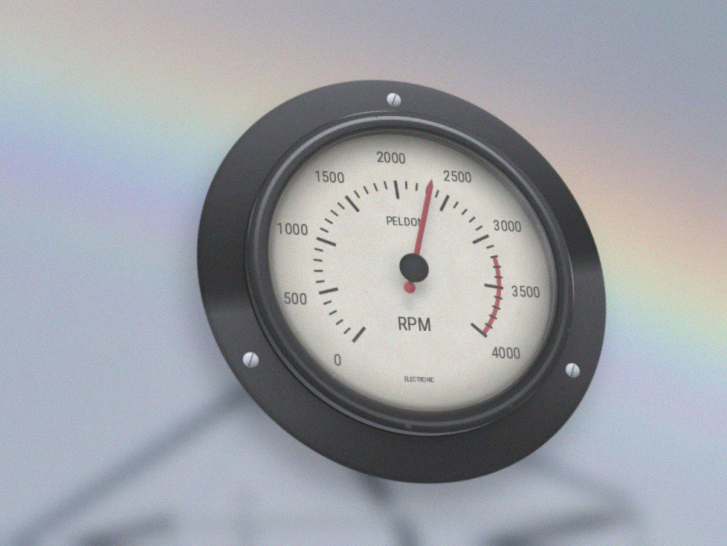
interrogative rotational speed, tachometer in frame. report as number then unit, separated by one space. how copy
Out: 2300 rpm
